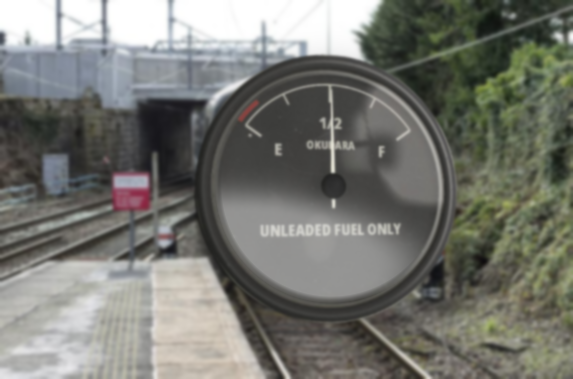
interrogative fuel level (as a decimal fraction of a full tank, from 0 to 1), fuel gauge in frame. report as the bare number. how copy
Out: 0.5
